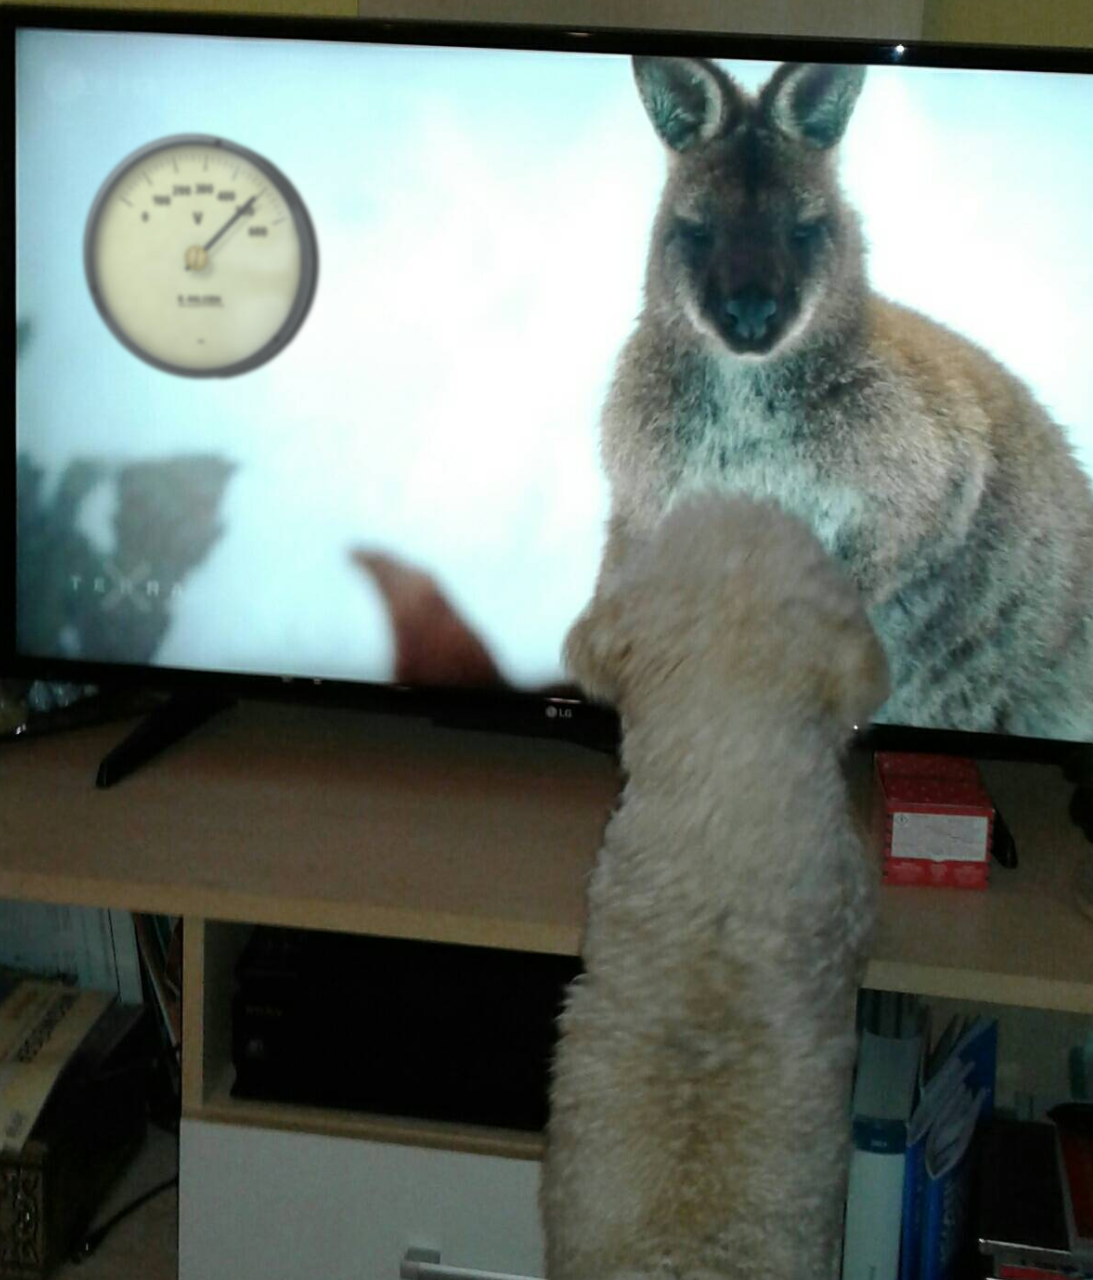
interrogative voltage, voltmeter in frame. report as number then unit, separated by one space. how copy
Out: 500 V
